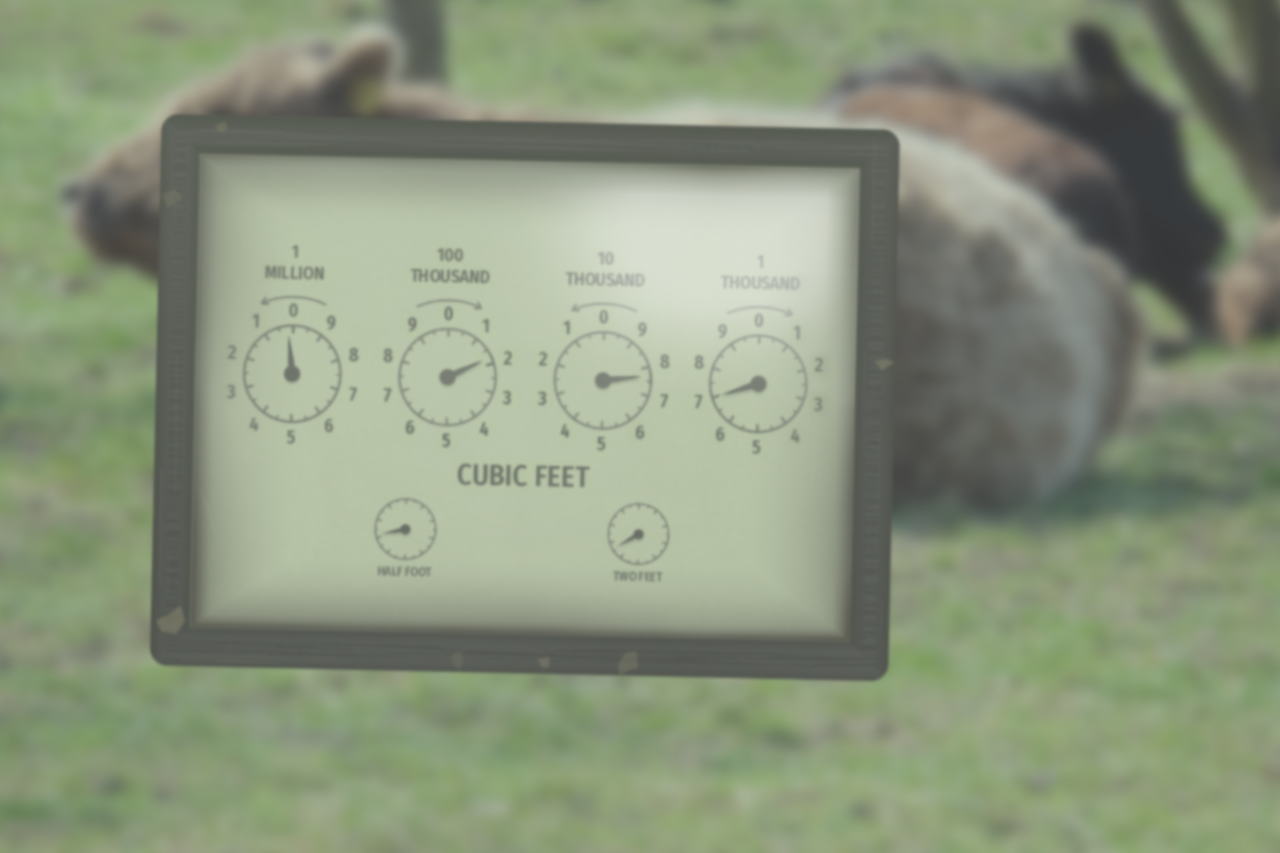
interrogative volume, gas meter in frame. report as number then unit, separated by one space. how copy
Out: 17700 ft³
